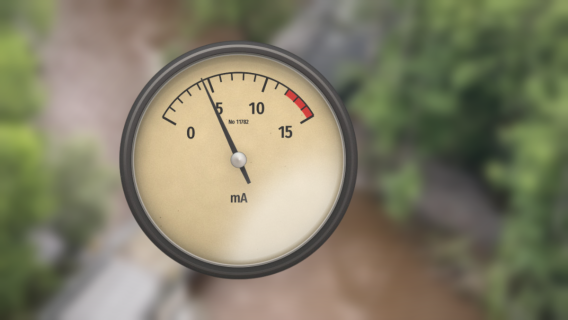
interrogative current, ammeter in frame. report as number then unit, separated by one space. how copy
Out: 4.5 mA
